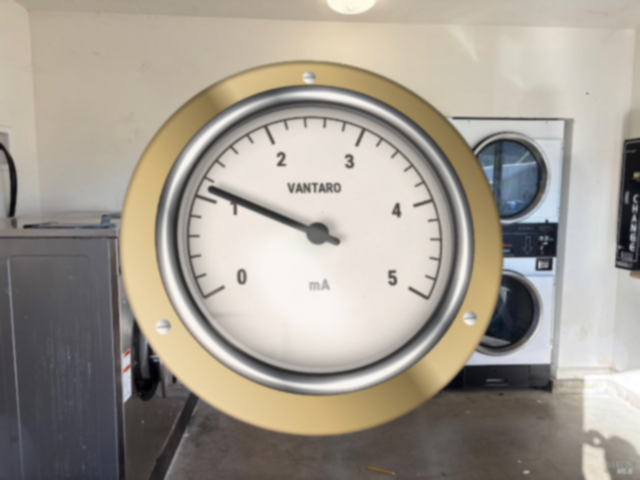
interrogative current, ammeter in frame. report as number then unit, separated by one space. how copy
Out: 1.1 mA
